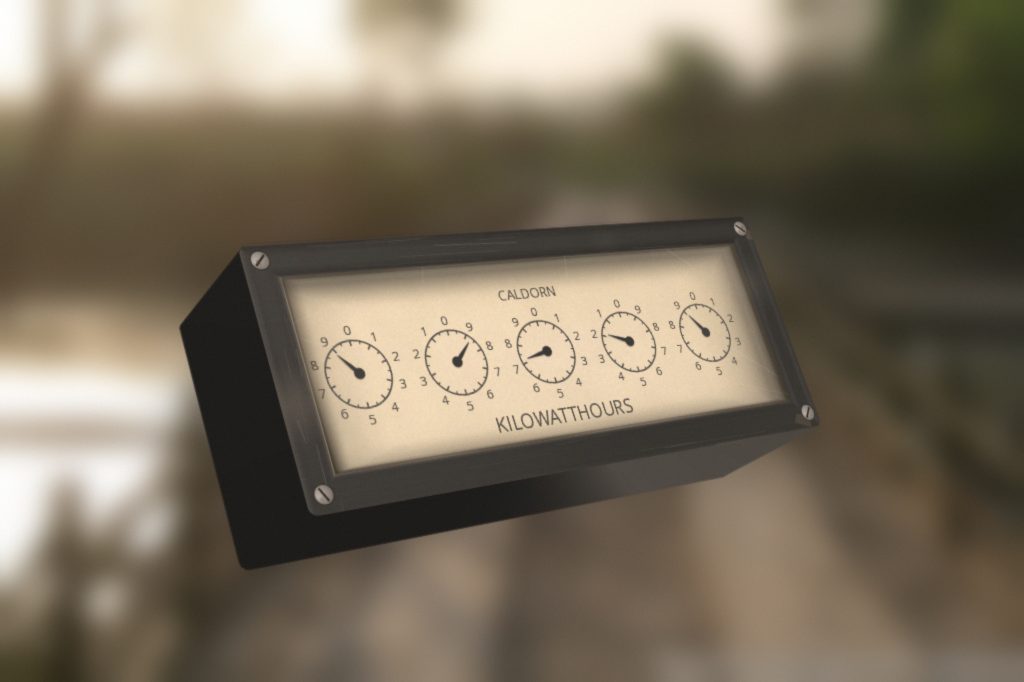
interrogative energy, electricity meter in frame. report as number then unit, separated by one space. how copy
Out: 88719 kWh
